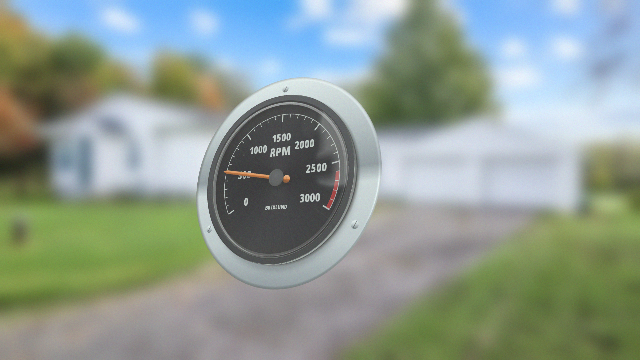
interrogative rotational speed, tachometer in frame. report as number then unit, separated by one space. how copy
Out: 500 rpm
